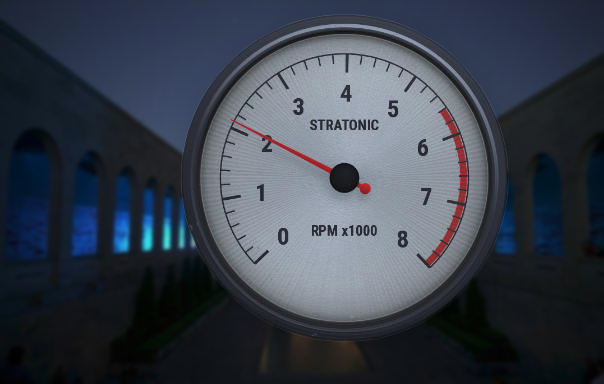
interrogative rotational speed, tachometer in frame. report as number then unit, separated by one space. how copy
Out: 2100 rpm
